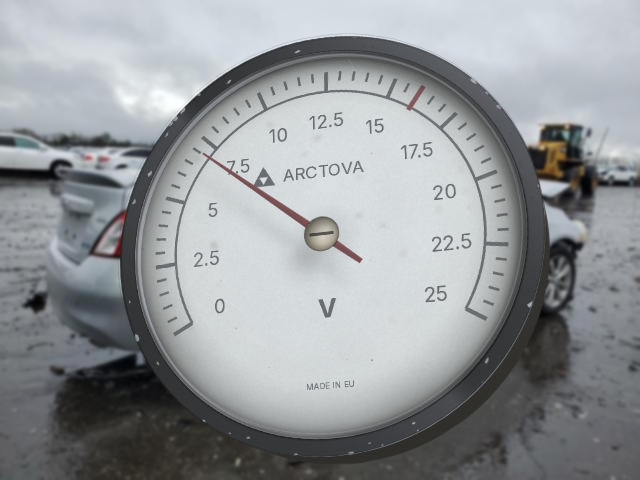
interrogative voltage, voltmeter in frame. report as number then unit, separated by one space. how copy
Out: 7 V
